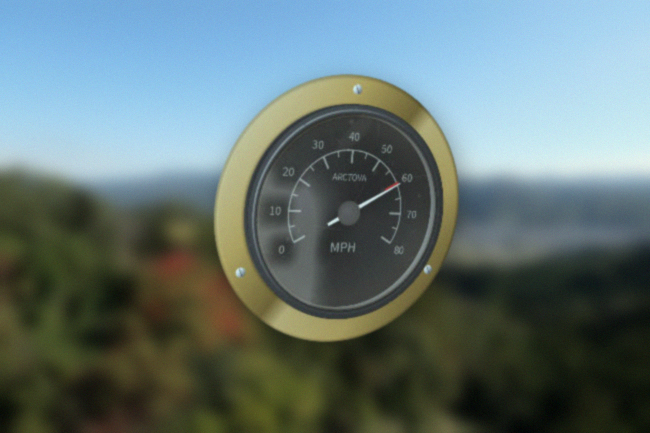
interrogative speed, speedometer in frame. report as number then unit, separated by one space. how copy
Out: 60 mph
